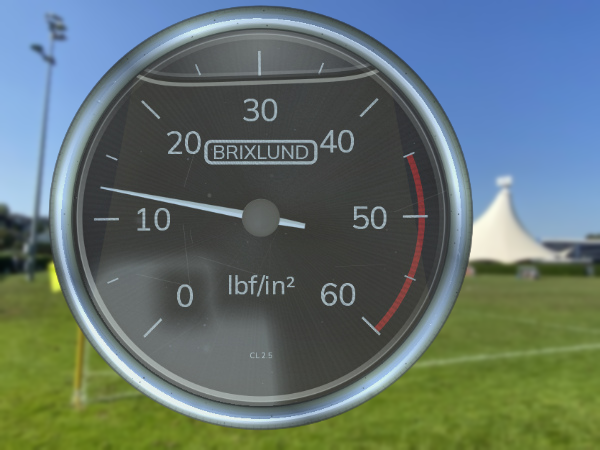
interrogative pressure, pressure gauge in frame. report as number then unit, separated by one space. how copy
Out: 12.5 psi
